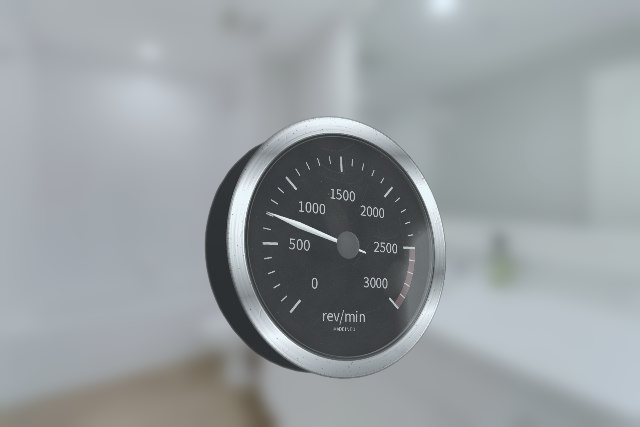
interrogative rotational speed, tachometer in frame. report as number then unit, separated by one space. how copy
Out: 700 rpm
